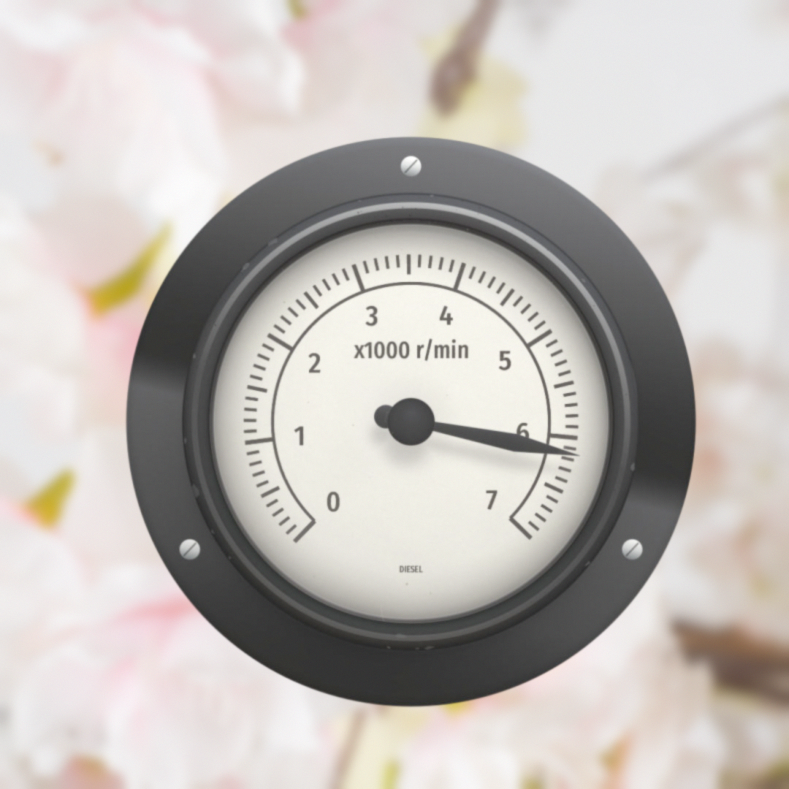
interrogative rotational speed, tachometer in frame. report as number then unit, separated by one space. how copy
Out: 6150 rpm
